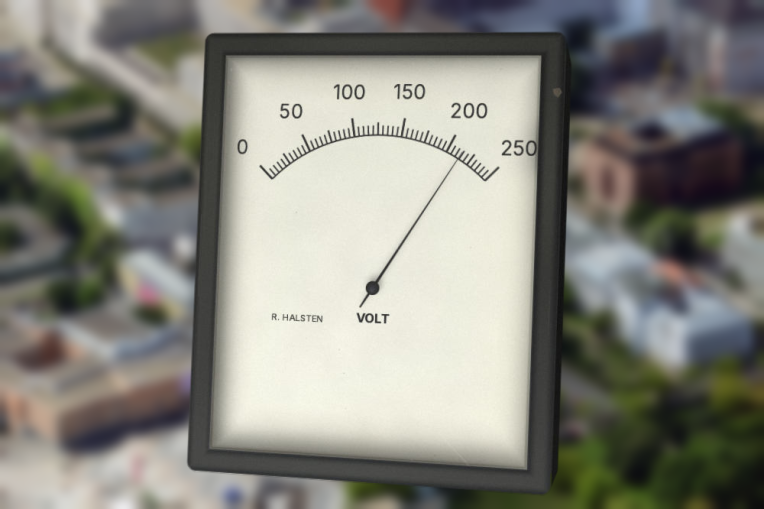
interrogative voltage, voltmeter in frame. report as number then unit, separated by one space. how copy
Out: 215 V
